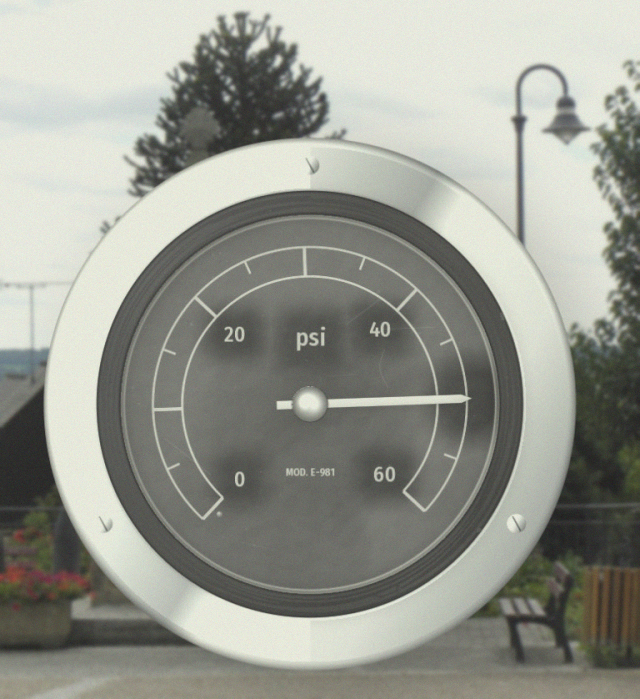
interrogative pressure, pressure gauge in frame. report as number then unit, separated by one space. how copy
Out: 50 psi
